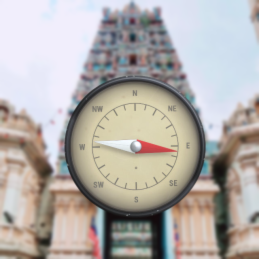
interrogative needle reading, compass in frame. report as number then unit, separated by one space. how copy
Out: 97.5 °
